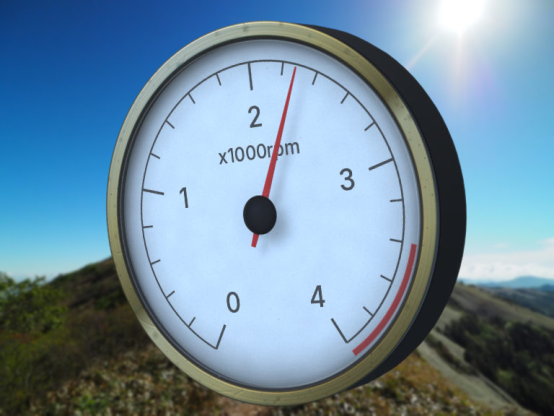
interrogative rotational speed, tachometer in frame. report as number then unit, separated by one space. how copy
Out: 2300 rpm
